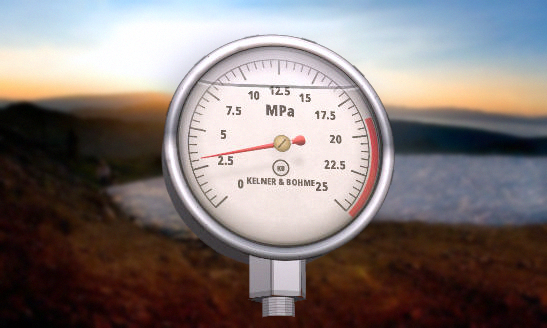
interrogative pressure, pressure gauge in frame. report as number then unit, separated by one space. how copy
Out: 3 MPa
